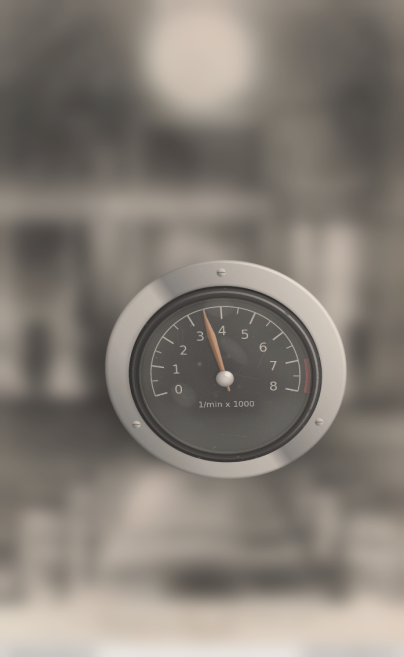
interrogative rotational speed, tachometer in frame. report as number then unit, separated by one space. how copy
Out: 3500 rpm
